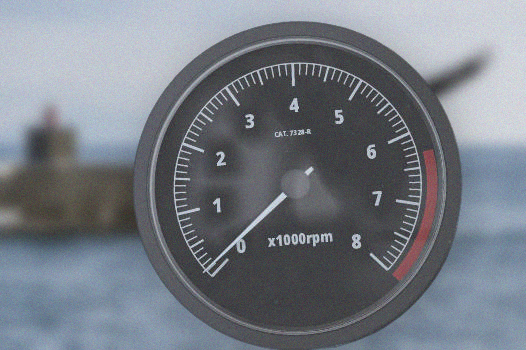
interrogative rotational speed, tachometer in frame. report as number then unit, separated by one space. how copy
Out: 100 rpm
